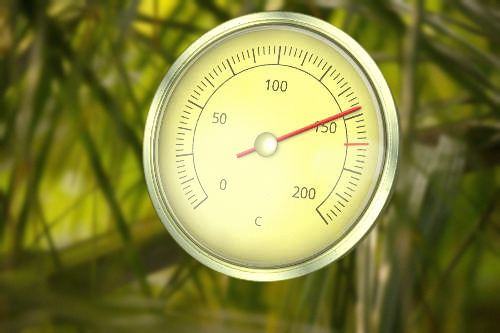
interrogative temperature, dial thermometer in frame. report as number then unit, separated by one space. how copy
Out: 147.5 °C
